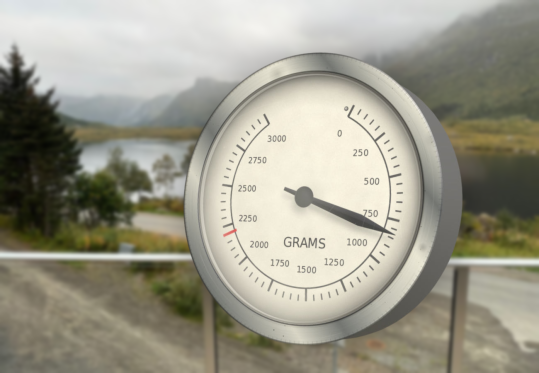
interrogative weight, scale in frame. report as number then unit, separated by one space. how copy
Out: 825 g
